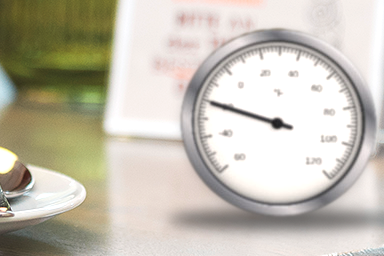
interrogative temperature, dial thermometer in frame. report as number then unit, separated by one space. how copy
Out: -20 °F
